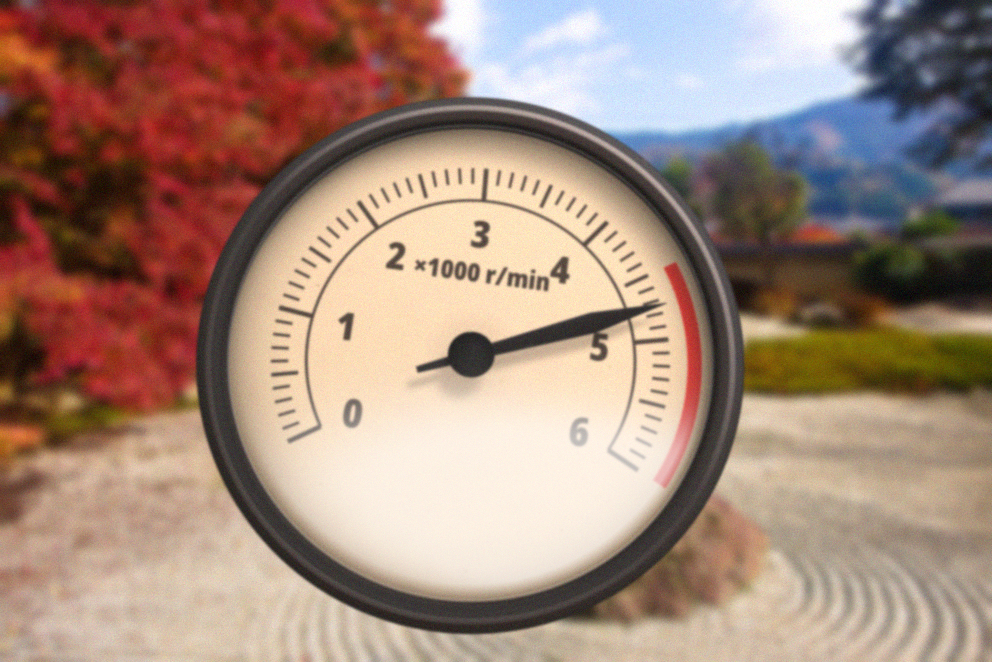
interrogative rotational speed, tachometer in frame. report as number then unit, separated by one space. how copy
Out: 4750 rpm
